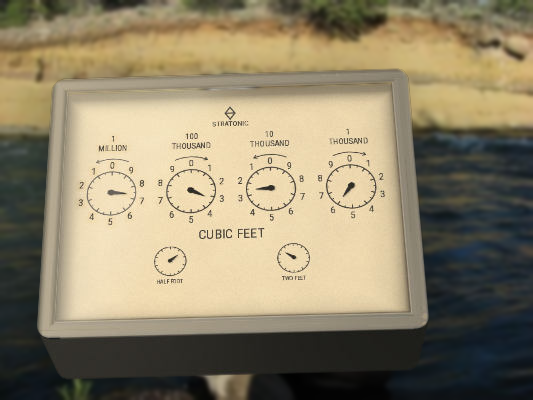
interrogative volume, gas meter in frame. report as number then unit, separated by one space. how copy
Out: 732600 ft³
